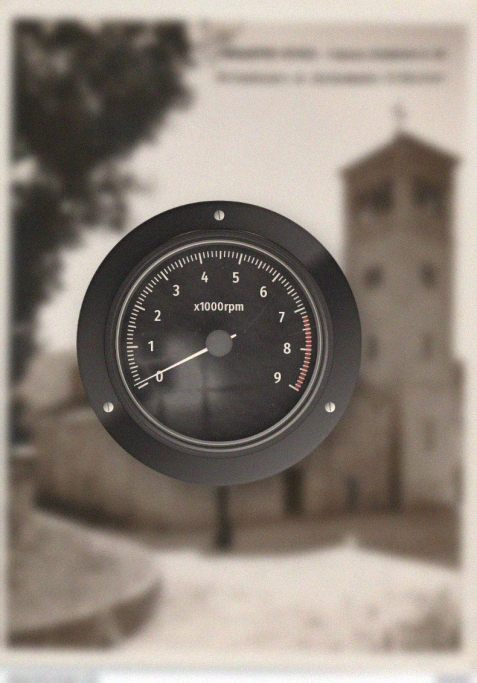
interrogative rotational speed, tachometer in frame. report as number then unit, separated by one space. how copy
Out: 100 rpm
